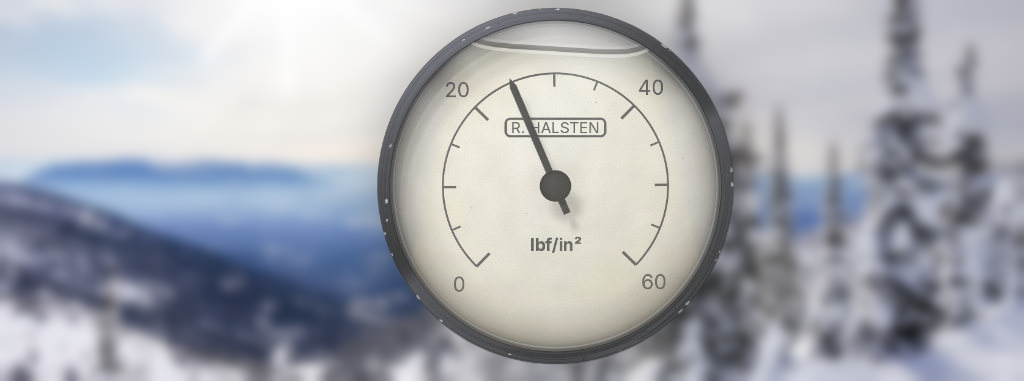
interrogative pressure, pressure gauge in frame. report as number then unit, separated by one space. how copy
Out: 25 psi
